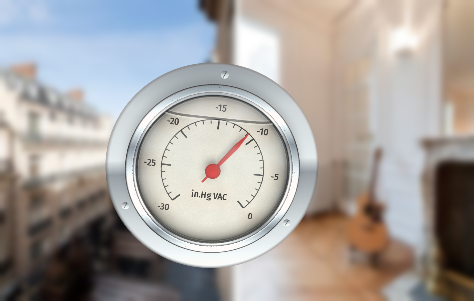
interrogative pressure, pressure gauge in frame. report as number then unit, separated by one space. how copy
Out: -11 inHg
